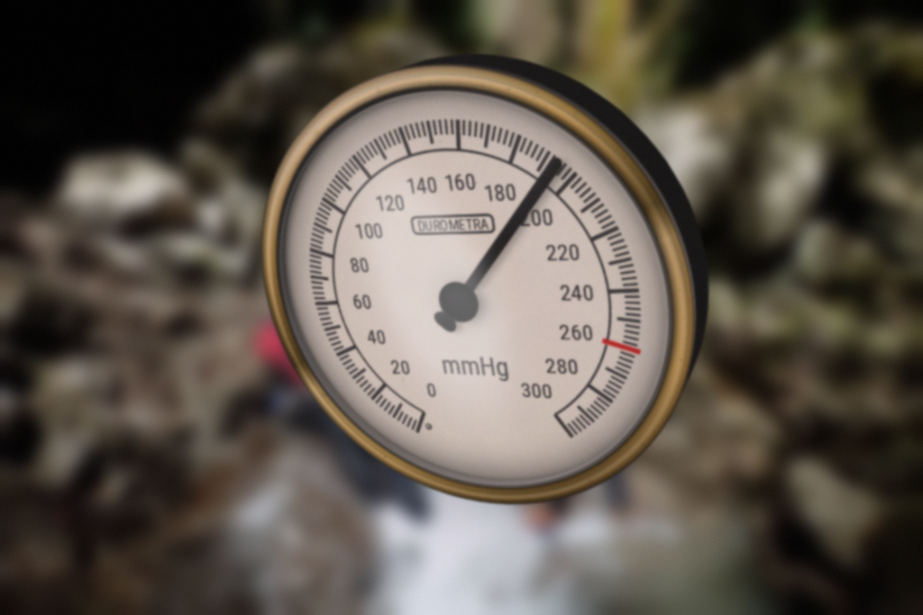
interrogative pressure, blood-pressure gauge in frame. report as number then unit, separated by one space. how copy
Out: 194 mmHg
